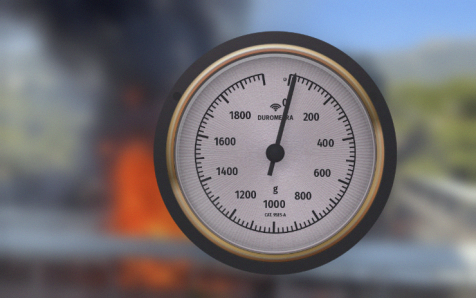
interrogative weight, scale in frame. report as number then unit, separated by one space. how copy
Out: 20 g
